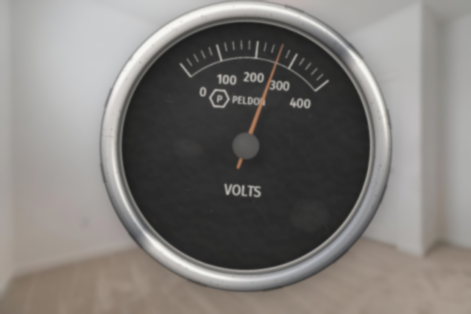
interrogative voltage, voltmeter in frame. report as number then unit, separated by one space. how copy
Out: 260 V
